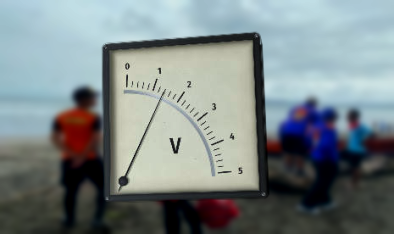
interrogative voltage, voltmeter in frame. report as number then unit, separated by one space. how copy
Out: 1.4 V
